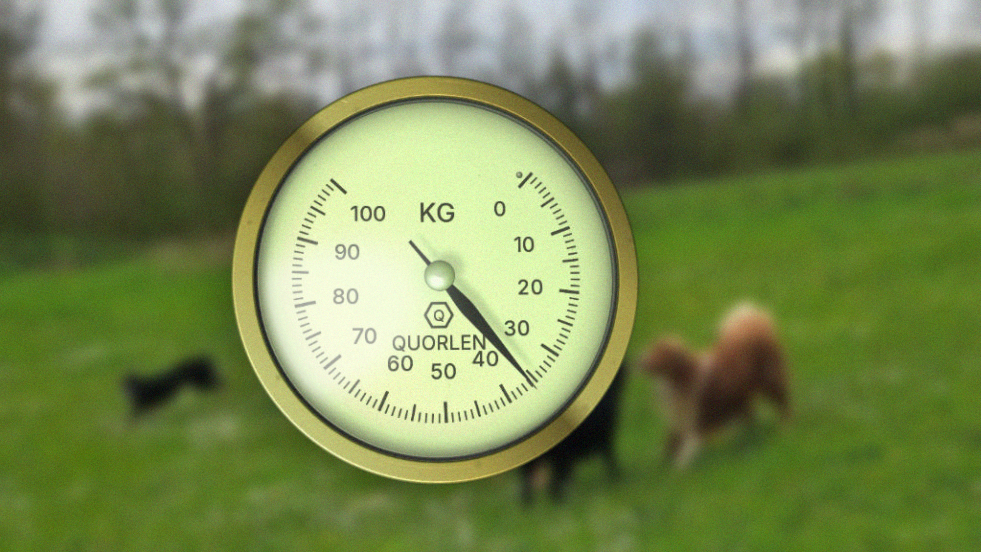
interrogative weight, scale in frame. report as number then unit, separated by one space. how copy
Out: 36 kg
